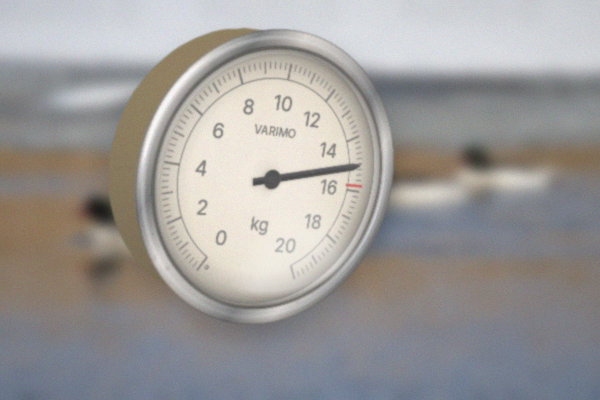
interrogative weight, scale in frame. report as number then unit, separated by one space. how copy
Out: 15 kg
